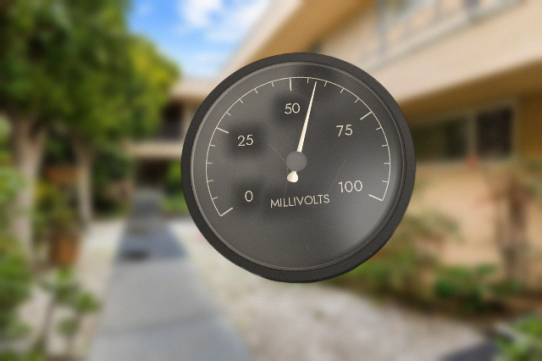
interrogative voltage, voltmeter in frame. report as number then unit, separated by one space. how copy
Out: 57.5 mV
